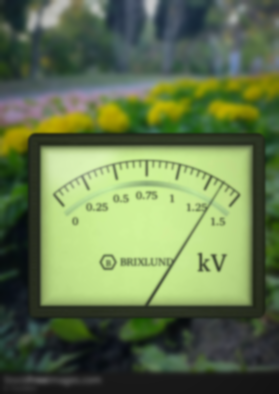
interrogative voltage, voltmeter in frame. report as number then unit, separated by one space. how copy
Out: 1.35 kV
